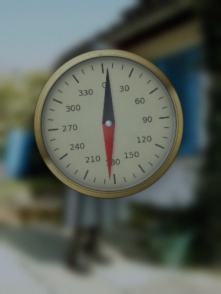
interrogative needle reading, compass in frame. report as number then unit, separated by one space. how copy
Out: 185 °
